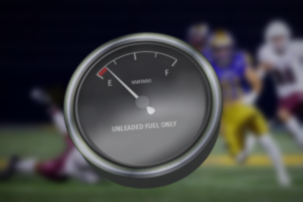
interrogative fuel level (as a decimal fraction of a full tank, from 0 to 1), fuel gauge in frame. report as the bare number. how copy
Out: 0.125
